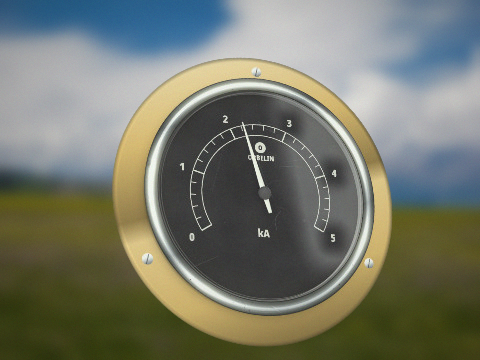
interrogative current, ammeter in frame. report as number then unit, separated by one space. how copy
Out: 2.2 kA
